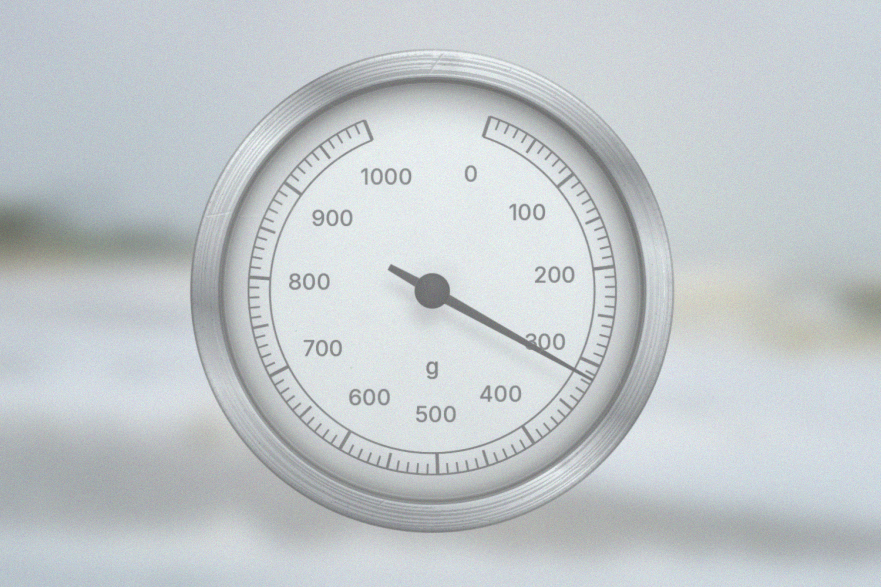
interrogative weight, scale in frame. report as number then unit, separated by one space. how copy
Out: 315 g
